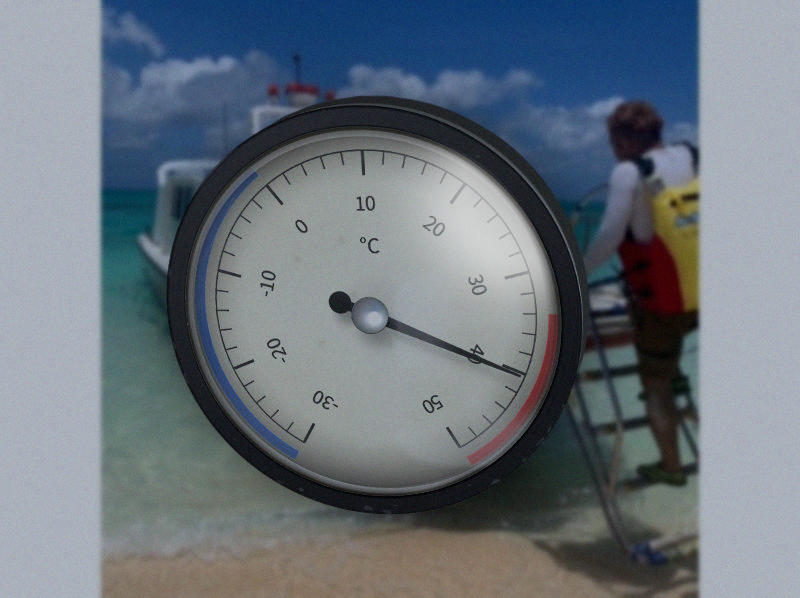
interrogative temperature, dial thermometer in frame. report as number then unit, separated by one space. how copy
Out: 40 °C
